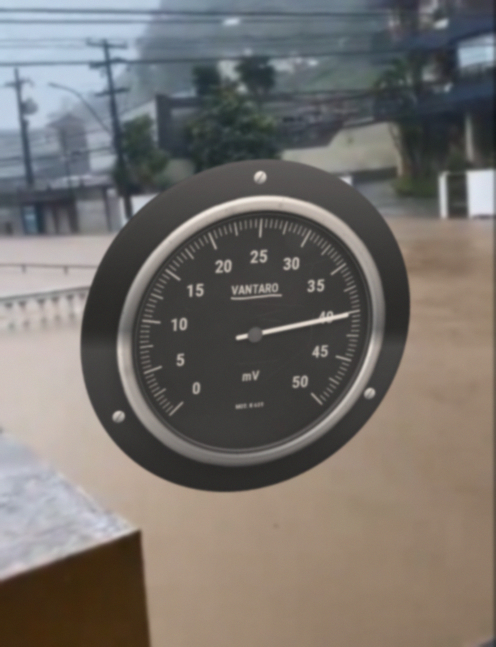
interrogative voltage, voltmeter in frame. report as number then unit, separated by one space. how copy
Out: 40 mV
